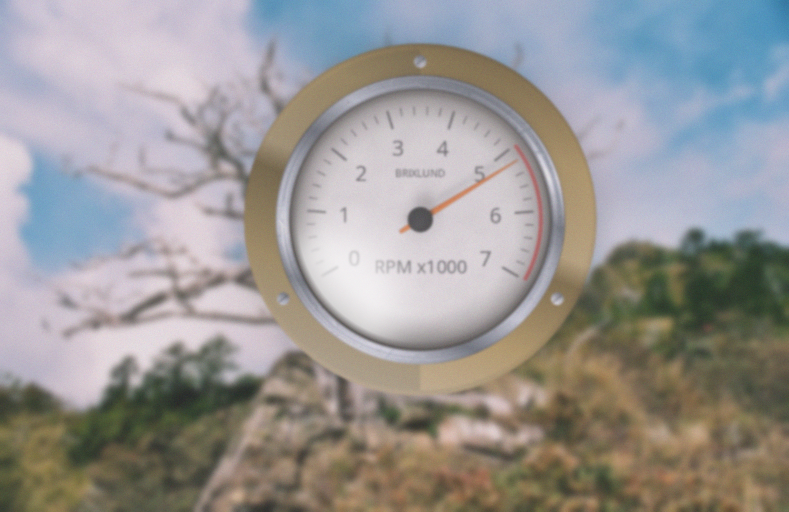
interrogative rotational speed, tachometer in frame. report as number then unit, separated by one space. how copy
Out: 5200 rpm
